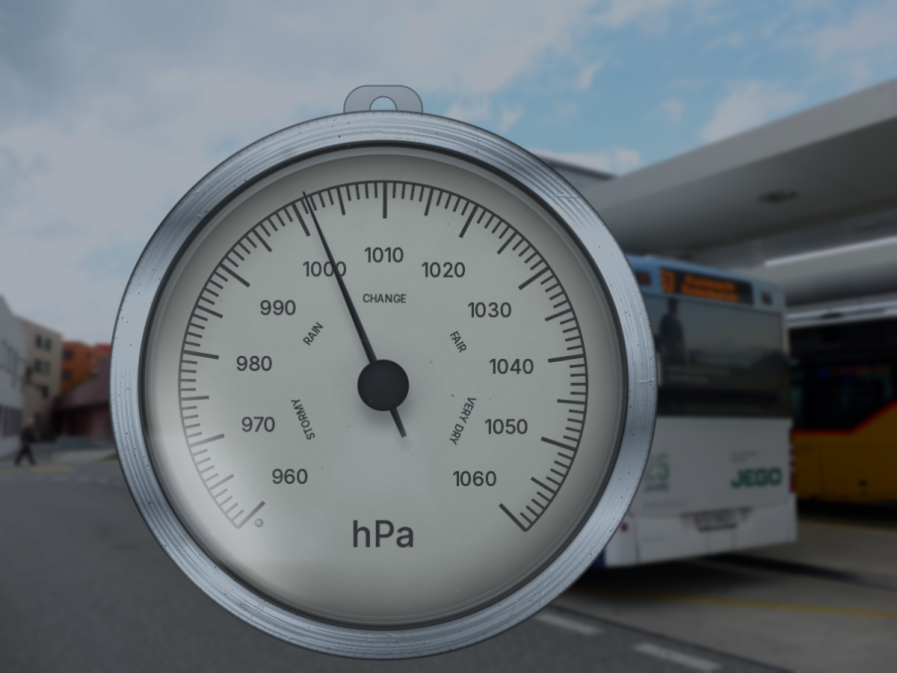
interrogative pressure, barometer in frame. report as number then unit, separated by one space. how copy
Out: 1001.5 hPa
